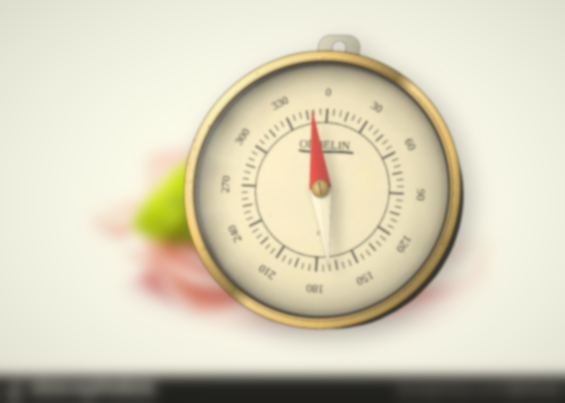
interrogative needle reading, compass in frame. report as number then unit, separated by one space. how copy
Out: 350 °
